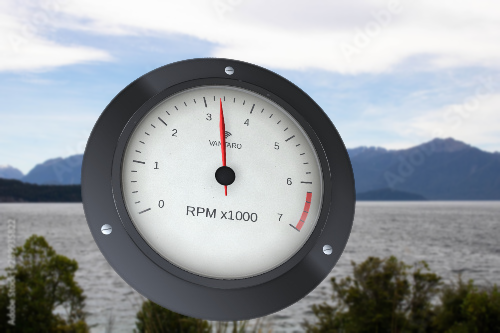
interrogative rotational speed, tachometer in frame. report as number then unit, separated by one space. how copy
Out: 3300 rpm
